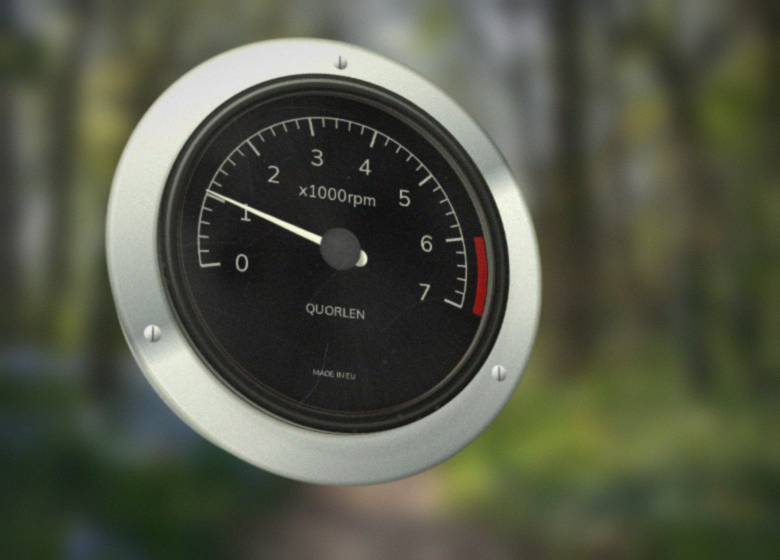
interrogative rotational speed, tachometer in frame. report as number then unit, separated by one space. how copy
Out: 1000 rpm
